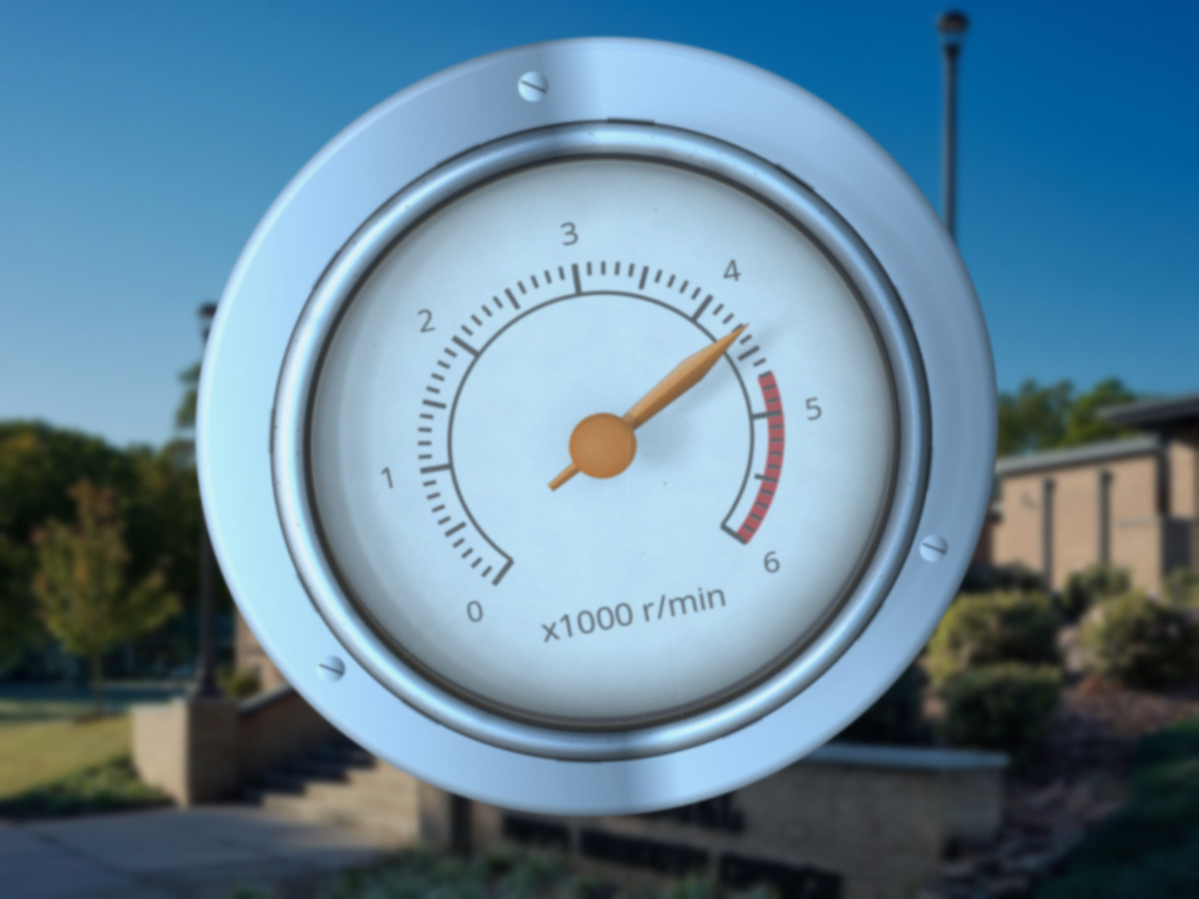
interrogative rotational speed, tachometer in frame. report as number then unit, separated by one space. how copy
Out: 4300 rpm
